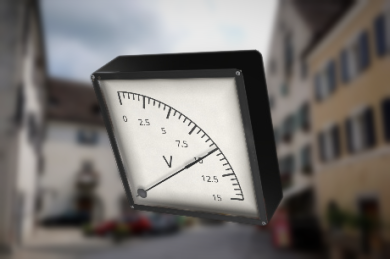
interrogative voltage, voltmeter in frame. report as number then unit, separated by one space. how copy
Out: 10 V
